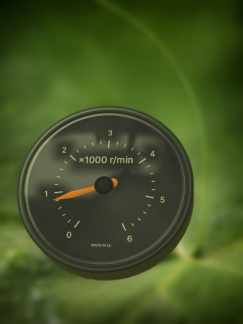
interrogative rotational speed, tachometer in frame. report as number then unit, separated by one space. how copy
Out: 800 rpm
